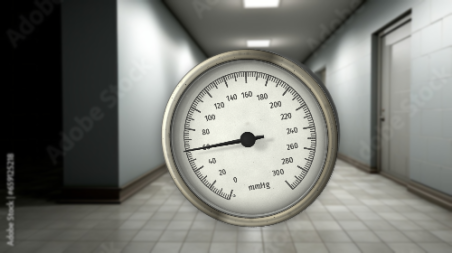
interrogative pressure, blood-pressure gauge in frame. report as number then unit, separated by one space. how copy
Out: 60 mmHg
